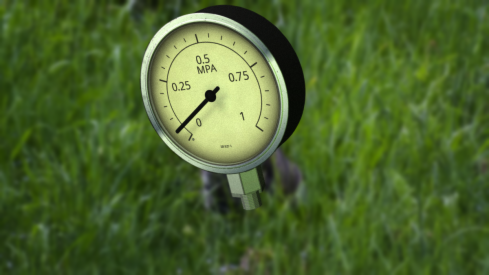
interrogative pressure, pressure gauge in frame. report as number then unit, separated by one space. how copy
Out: 0.05 MPa
